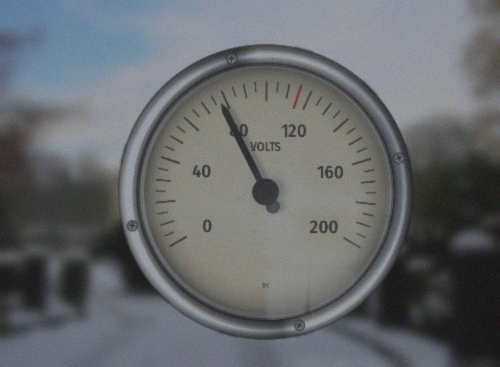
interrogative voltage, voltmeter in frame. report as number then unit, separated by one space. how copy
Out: 77.5 V
